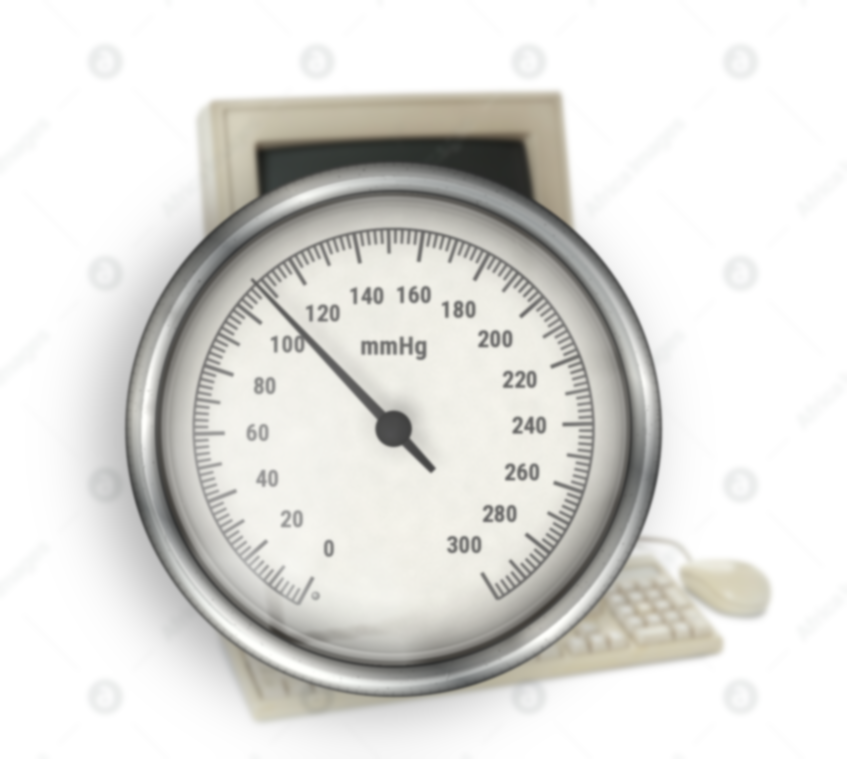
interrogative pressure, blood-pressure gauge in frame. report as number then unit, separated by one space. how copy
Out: 108 mmHg
